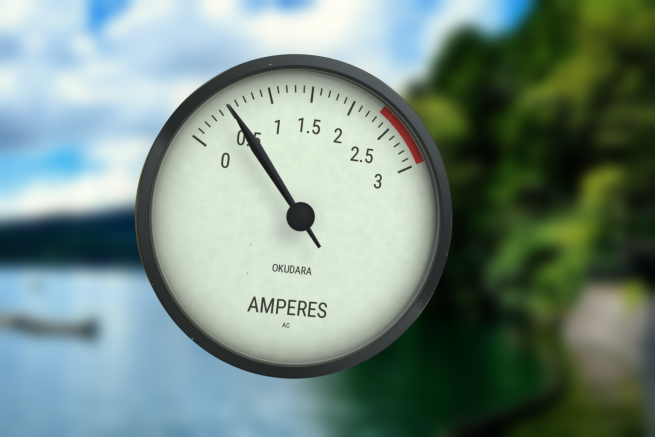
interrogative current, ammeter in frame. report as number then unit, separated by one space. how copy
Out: 0.5 A
